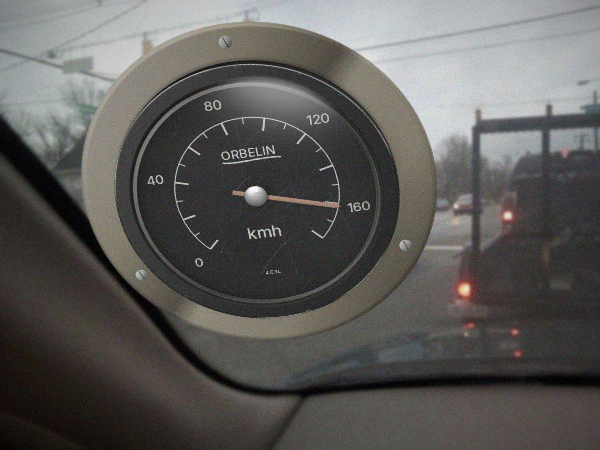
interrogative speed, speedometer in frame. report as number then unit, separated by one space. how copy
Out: 160 km/h
